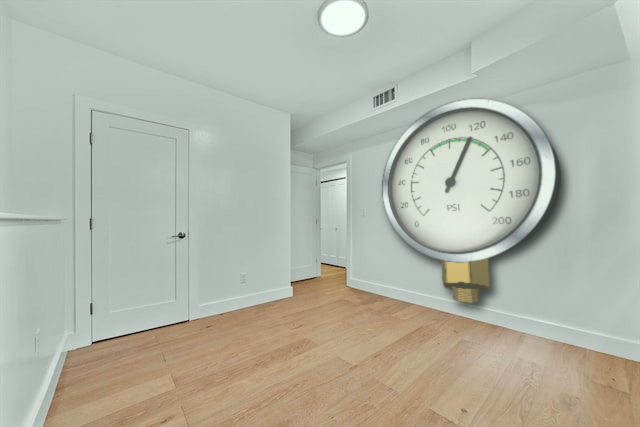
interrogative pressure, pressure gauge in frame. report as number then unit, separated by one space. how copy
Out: 120 psi
